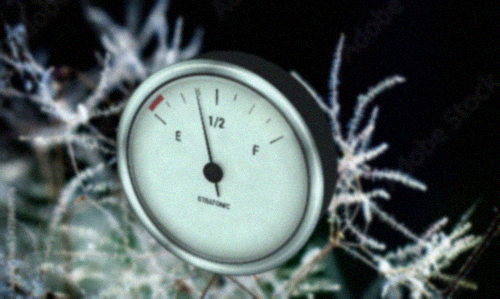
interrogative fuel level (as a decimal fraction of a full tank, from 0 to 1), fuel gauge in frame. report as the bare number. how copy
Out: 0.375
